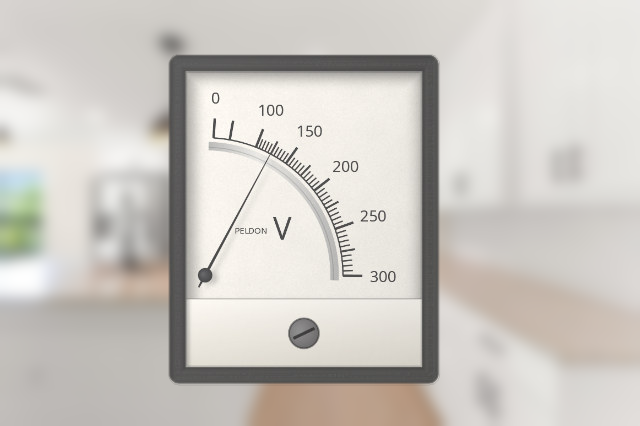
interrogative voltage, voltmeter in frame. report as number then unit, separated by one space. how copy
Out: 125 V
